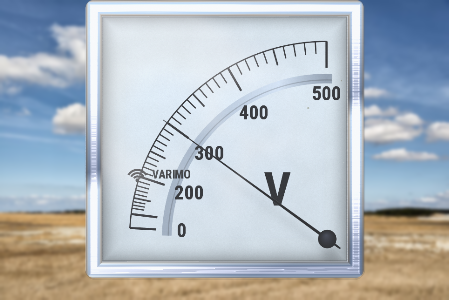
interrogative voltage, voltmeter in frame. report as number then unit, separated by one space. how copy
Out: 300 V
